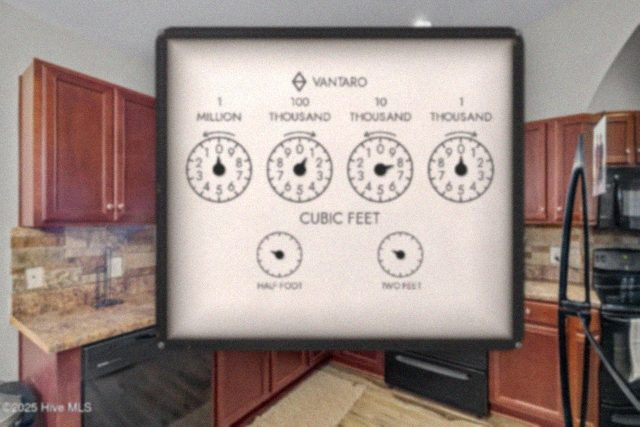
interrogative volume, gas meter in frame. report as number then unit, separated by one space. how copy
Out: 8000 ft³
